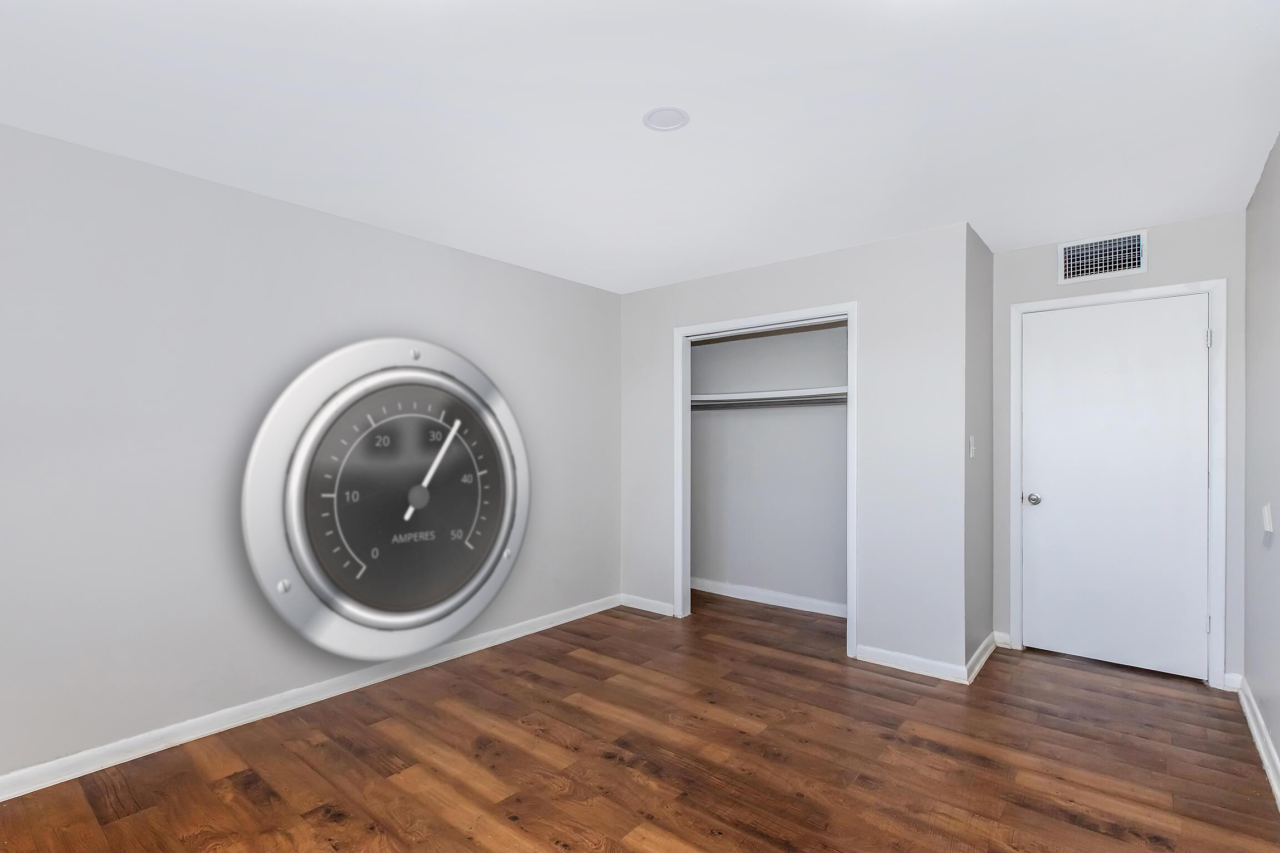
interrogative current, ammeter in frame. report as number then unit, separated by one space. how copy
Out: 32 A
